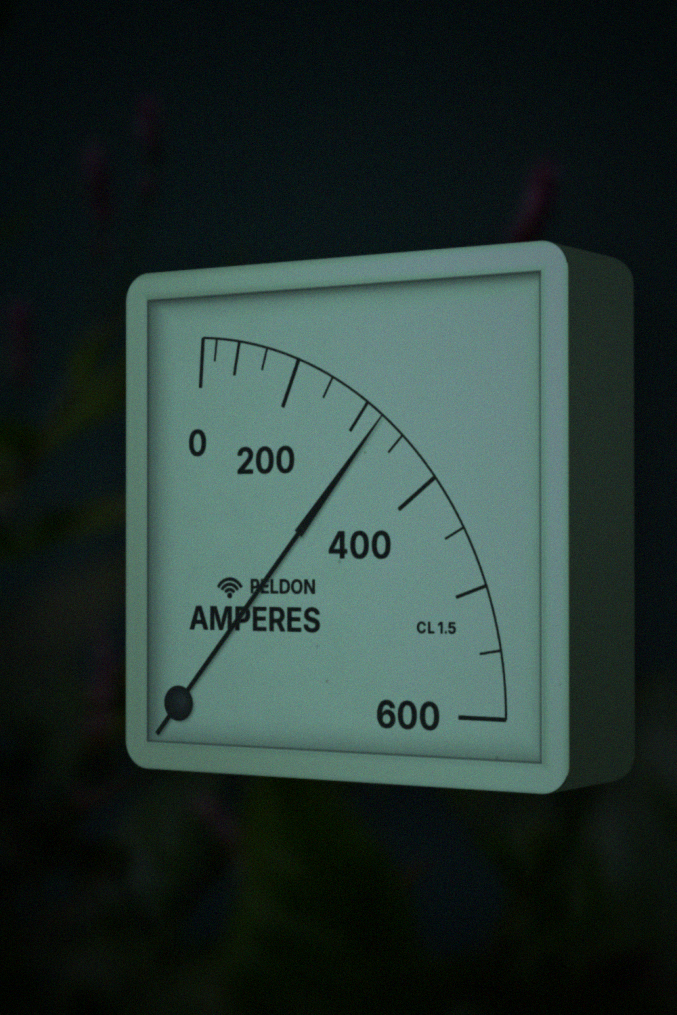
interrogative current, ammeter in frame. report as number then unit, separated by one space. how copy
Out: 325 A
